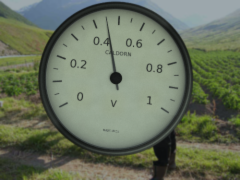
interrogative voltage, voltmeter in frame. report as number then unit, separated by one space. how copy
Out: 0.45 V
